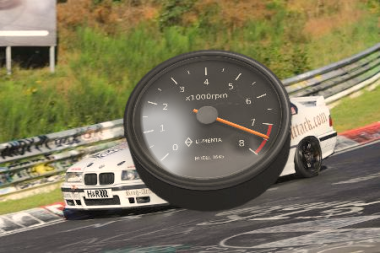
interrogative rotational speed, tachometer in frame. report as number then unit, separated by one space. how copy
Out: 7500 rpm
